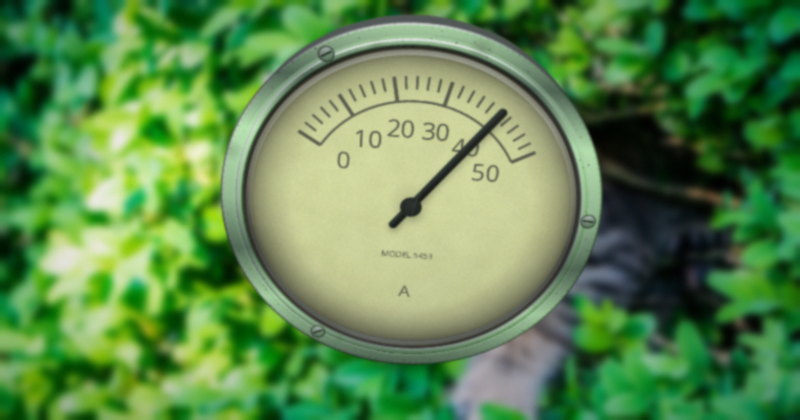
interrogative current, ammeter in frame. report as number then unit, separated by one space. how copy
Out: 40 A
